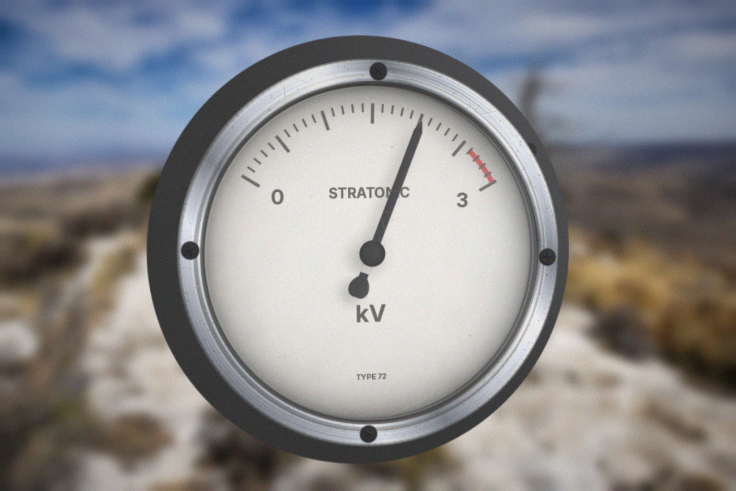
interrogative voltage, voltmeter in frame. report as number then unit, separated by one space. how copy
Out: 2 kV
